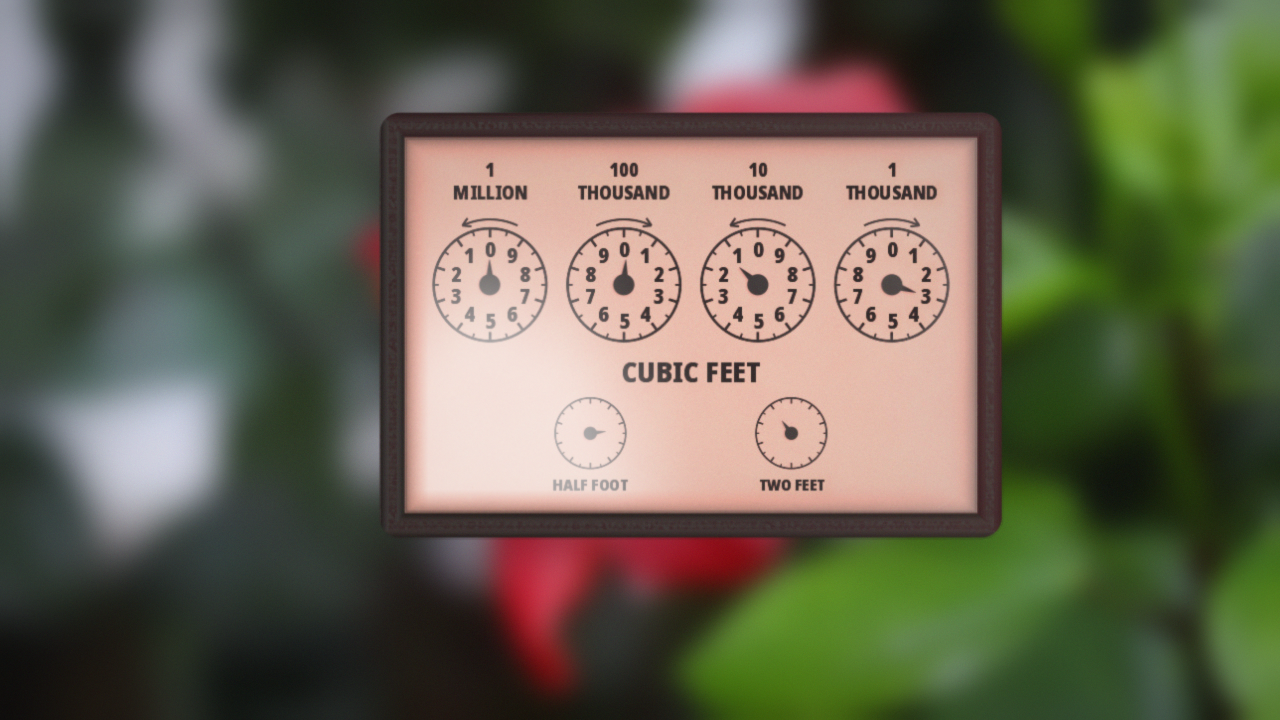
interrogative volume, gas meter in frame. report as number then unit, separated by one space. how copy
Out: 1300 ft³
